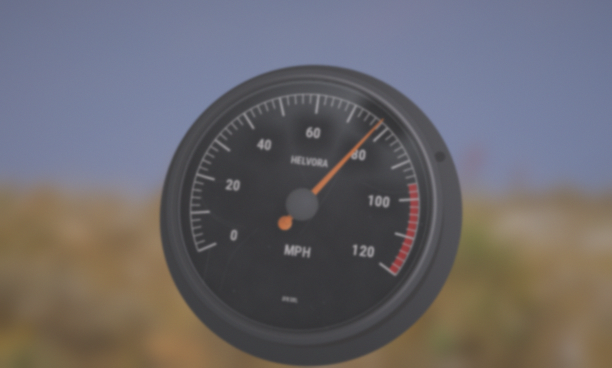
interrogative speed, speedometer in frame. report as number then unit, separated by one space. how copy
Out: 78 mph
